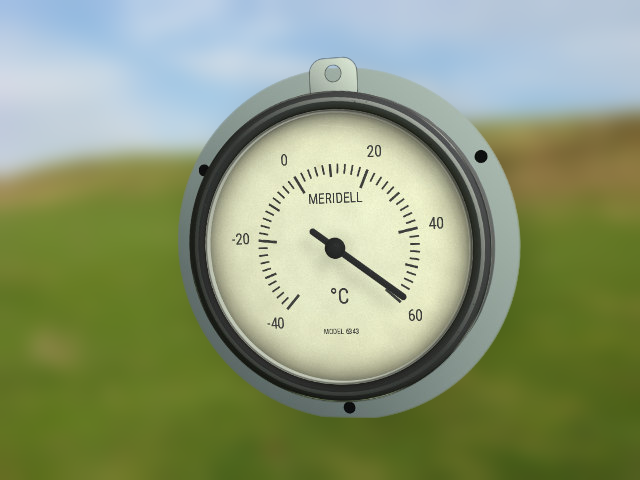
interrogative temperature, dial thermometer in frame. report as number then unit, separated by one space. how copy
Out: 58 °C
